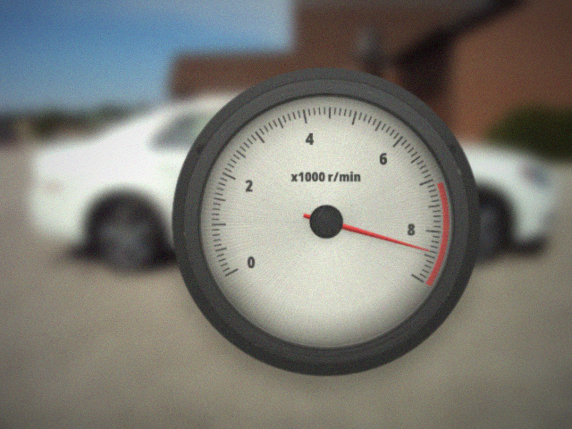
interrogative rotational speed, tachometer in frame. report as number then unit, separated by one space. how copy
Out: 8400 rpm
